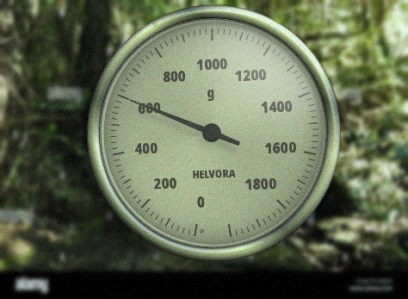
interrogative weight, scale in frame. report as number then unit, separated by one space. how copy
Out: 600 g
